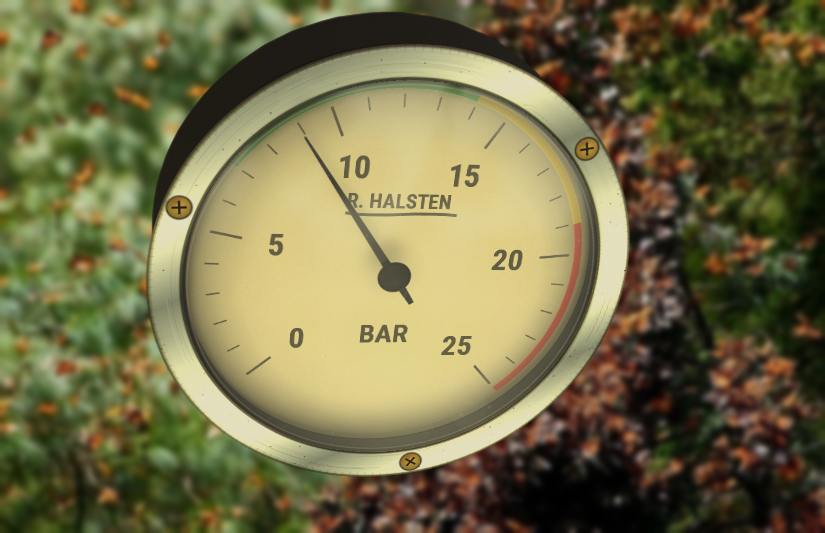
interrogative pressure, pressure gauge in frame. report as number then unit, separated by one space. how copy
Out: 9 bar
